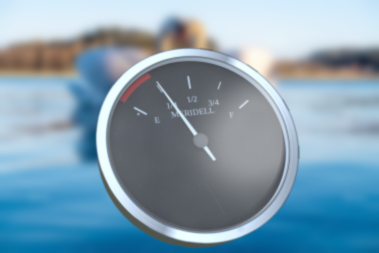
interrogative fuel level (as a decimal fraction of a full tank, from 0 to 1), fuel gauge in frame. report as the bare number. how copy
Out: 0.25
